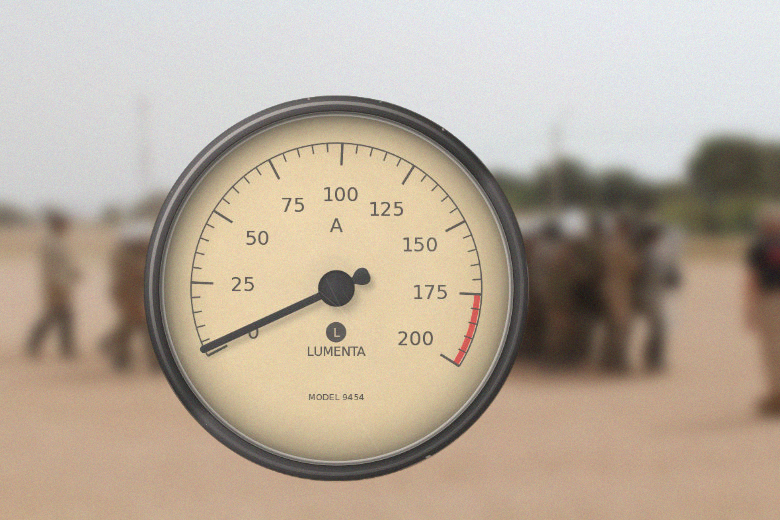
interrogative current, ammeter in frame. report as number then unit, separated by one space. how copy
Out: 2.5 A
